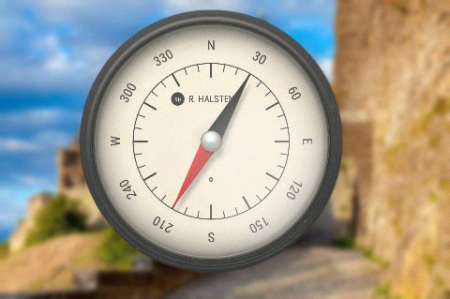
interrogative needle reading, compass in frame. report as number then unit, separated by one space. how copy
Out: 210 °
